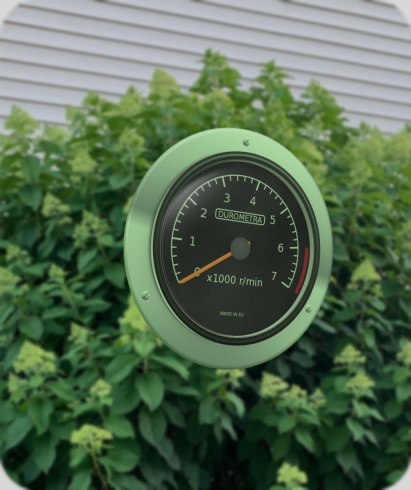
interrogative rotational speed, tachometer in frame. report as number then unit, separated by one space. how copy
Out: 0 rpm
